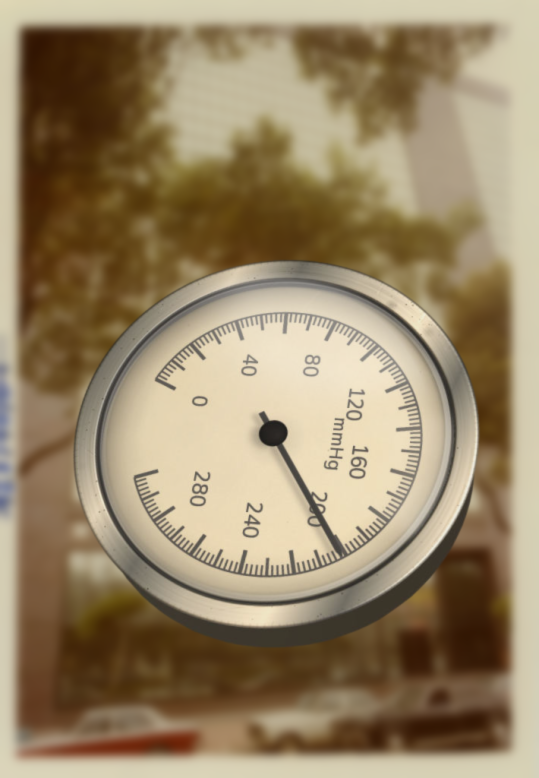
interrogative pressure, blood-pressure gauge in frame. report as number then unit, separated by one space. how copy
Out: 202 mmHg
